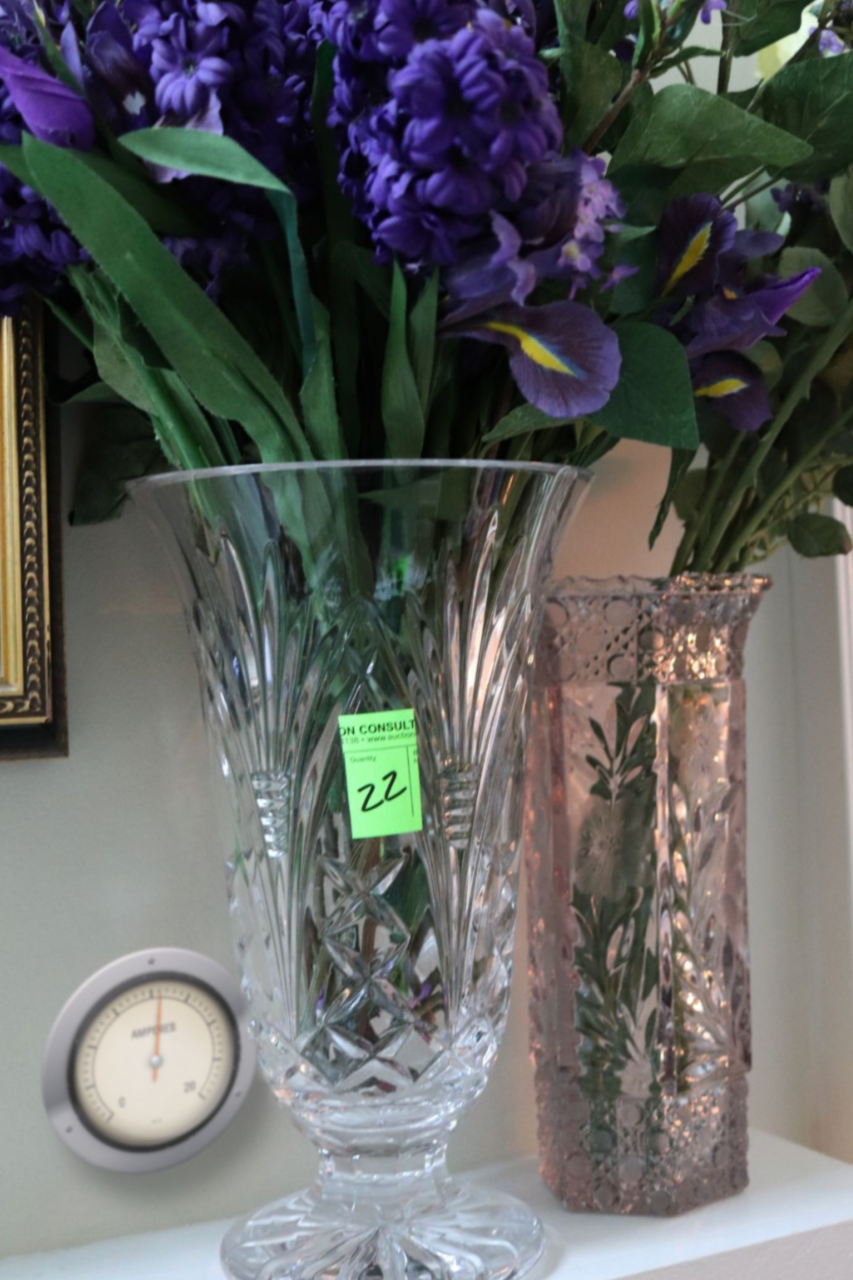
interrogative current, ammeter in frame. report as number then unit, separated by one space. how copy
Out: 10.5 A
